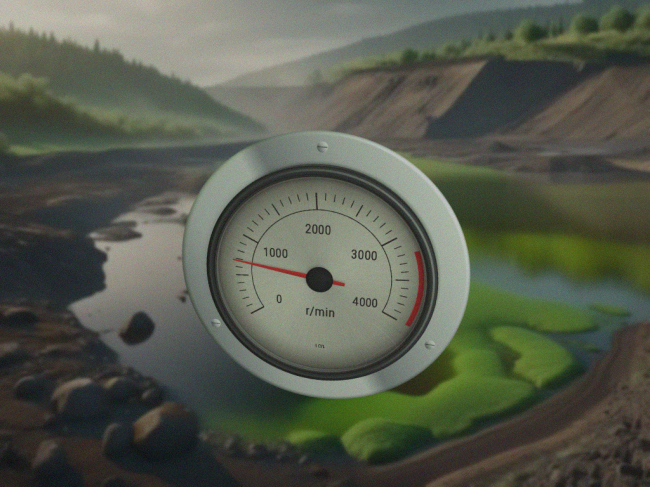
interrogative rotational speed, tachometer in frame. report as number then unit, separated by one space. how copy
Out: 700 rpm
